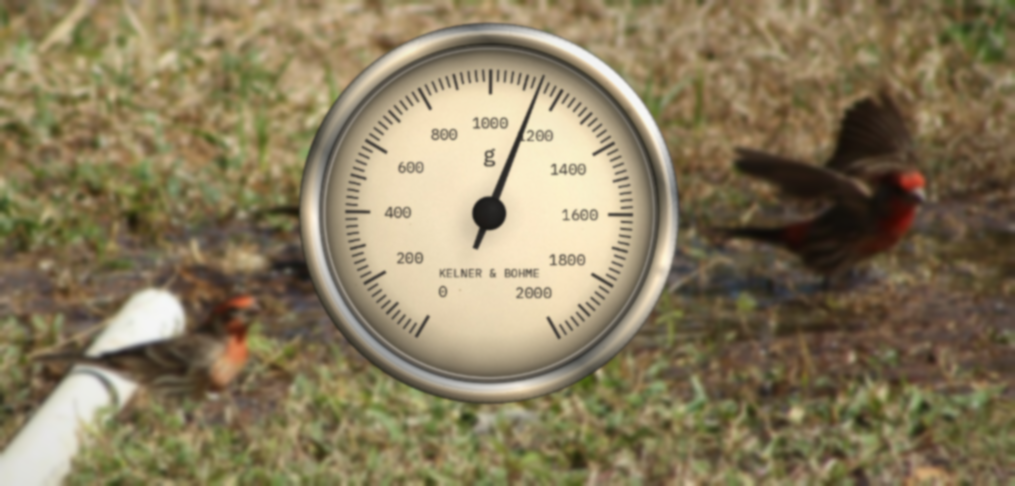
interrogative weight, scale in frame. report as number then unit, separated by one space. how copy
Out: 1140 g
